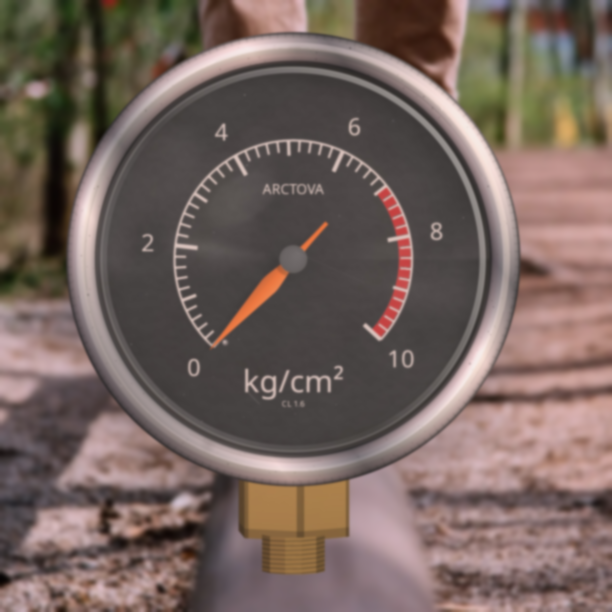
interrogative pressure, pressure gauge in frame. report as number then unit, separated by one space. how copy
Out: 0 kg/cm²
